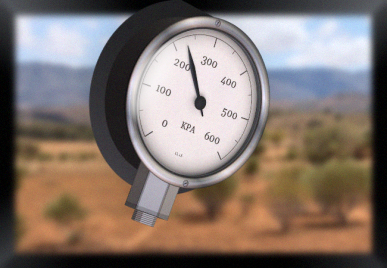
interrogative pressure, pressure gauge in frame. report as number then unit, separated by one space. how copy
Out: 225 kPa
